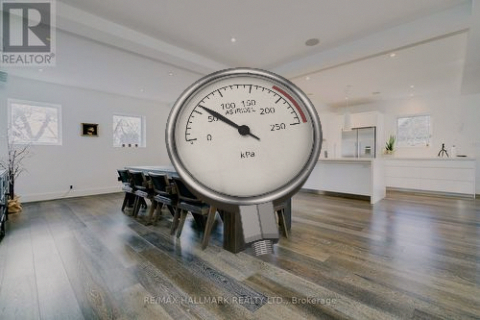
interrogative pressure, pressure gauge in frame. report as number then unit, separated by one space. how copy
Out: 60 kPa
